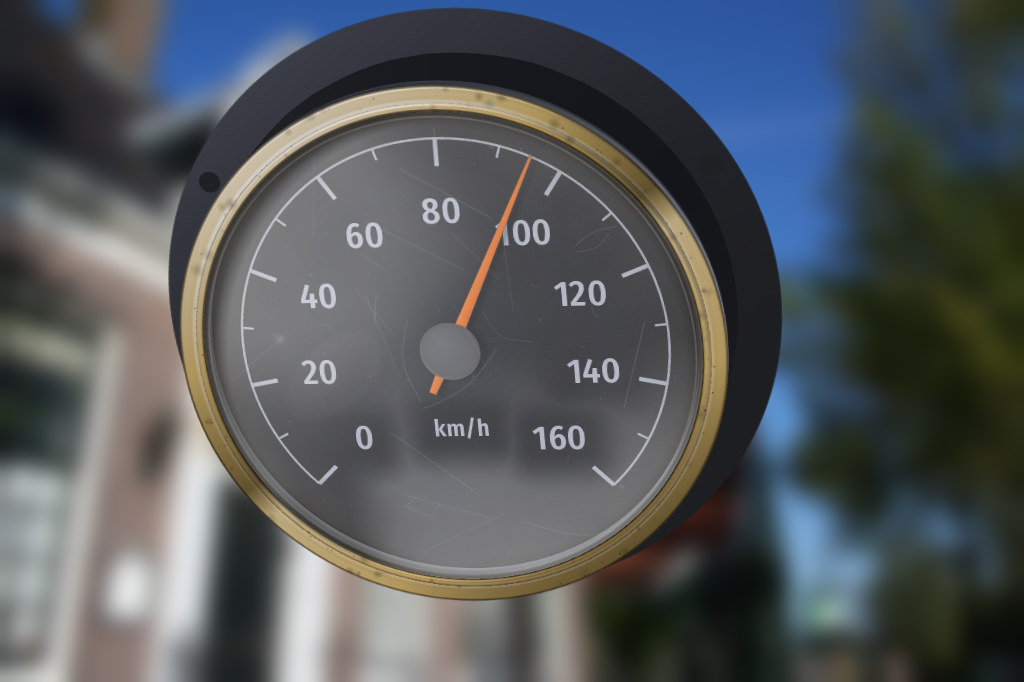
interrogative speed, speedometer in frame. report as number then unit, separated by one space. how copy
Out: 95 km/h
